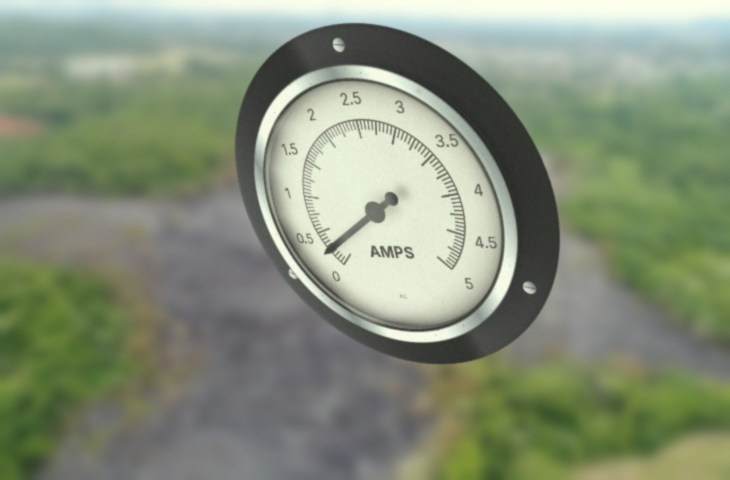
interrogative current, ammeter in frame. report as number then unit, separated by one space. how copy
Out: 0.25 A
